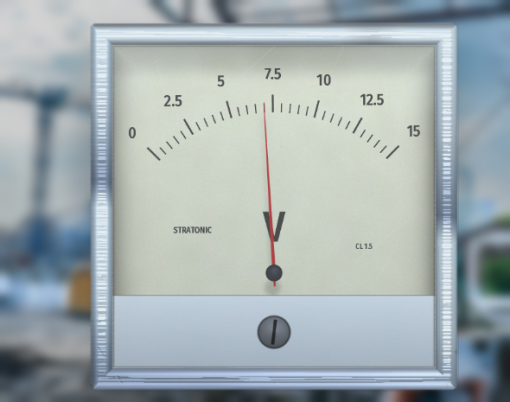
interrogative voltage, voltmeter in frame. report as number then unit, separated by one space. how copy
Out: 7 V
